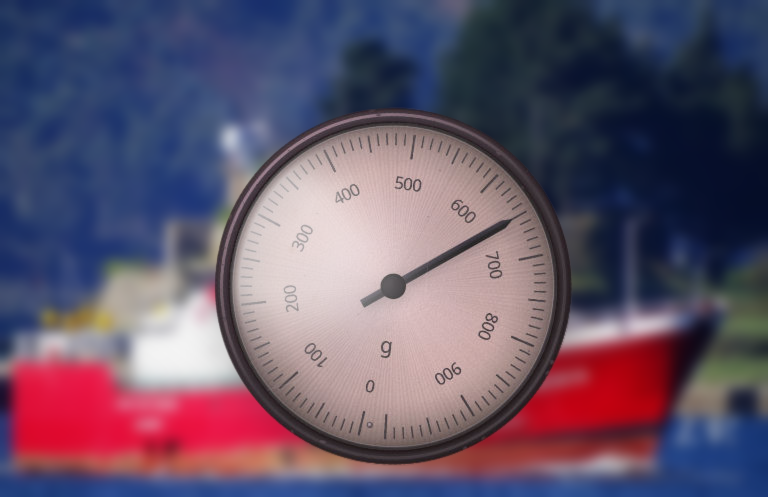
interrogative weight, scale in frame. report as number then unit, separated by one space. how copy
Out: 650 g
